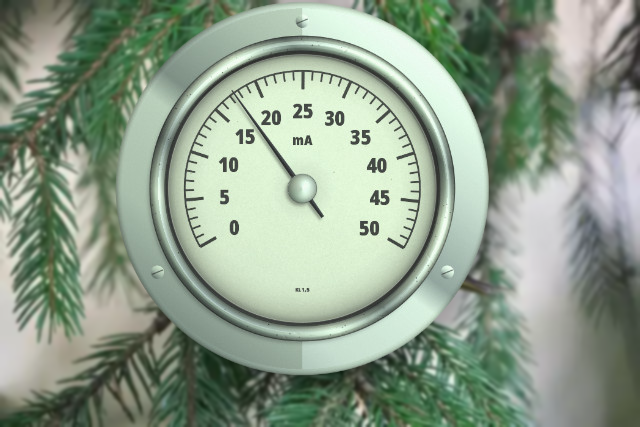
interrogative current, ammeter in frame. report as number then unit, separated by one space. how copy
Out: 17.5 mA
